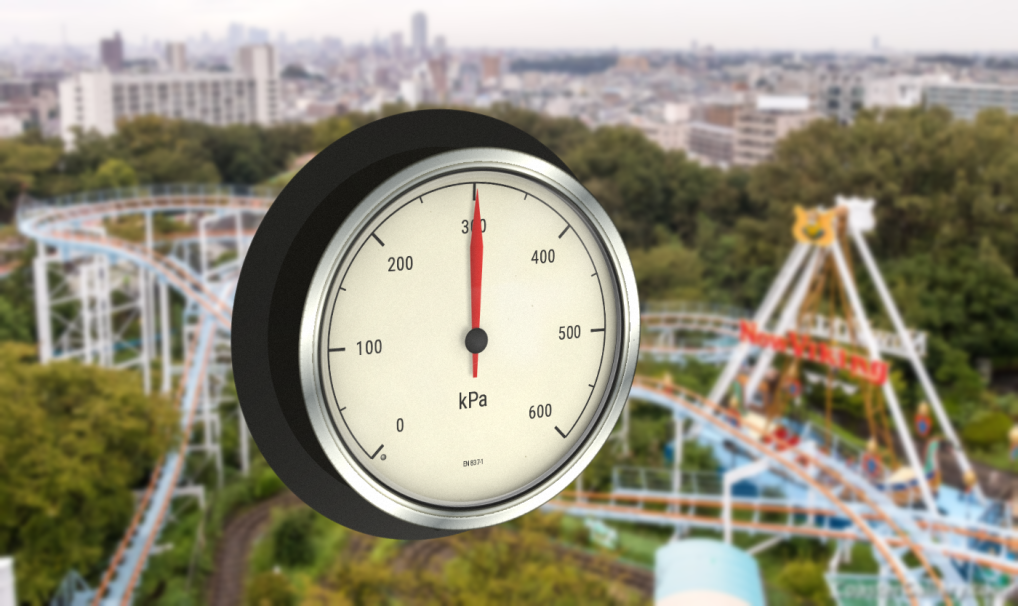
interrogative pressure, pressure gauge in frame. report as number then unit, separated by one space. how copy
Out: 300 kPa
